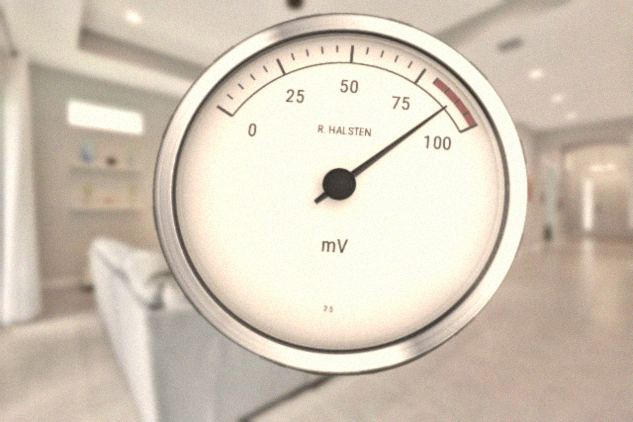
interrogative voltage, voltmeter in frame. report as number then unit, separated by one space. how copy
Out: 90 mV
